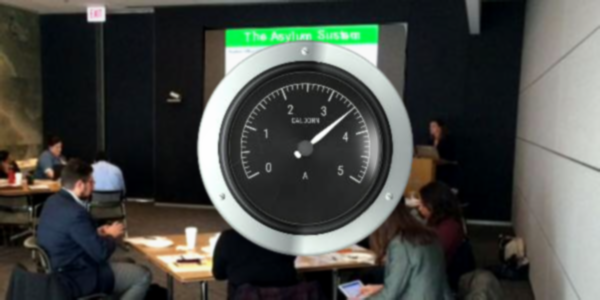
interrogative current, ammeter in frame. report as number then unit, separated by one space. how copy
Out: 3.5 A
